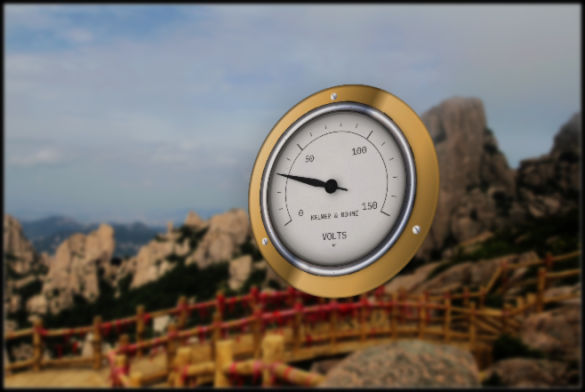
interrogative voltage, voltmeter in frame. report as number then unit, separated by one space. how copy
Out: 30 V
